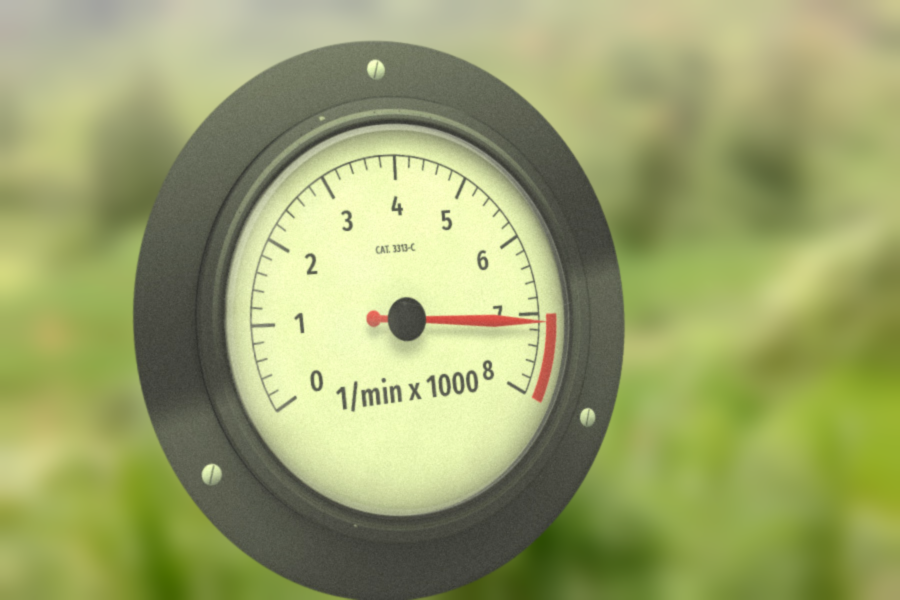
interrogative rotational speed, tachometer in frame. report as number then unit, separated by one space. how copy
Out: 7100 rpm
